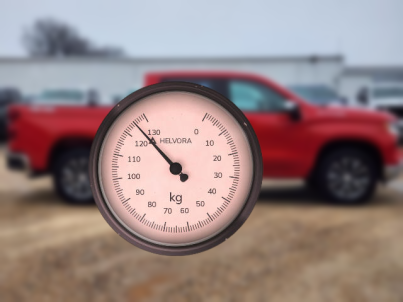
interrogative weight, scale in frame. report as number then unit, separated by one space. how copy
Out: 125 kg
